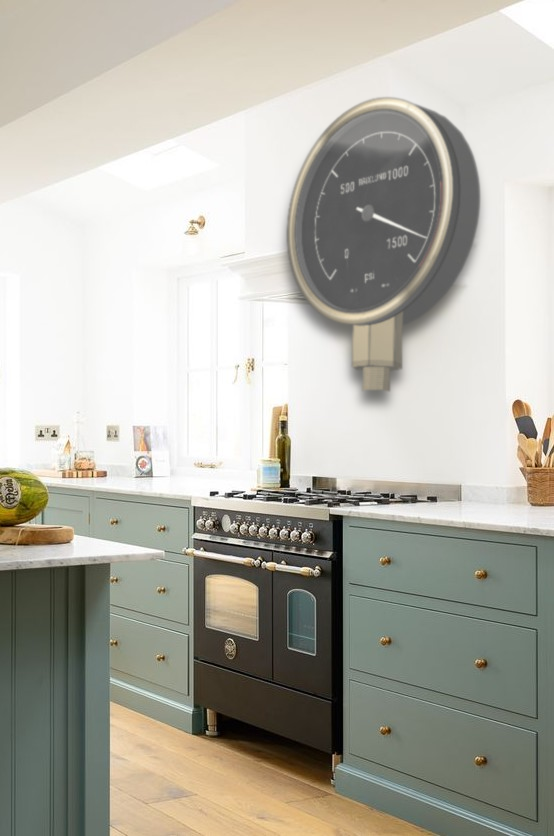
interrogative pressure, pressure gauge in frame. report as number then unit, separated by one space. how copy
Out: 1400 psi
